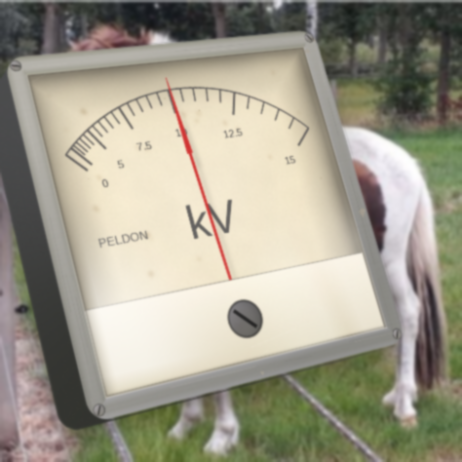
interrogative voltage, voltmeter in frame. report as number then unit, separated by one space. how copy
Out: 10 kV
